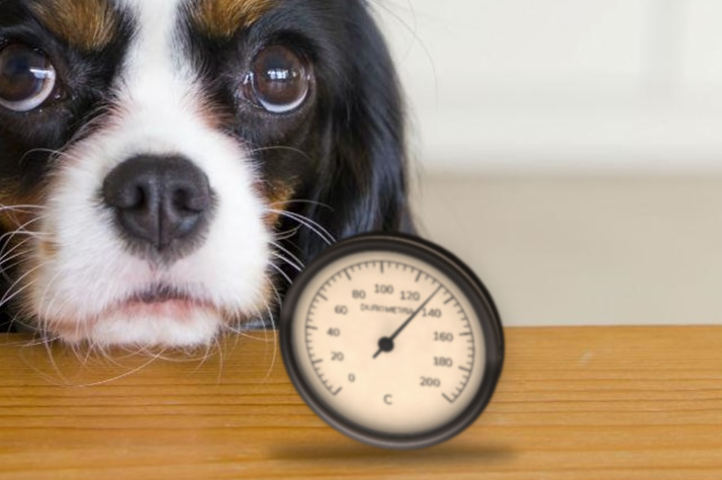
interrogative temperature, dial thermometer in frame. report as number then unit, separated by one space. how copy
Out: 132 °C
